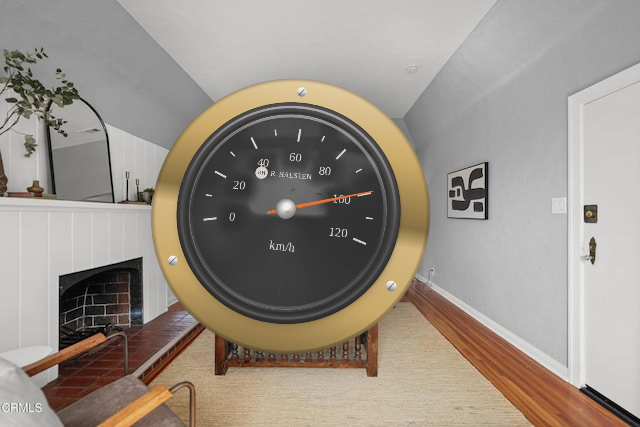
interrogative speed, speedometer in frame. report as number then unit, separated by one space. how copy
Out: 100 km/h
